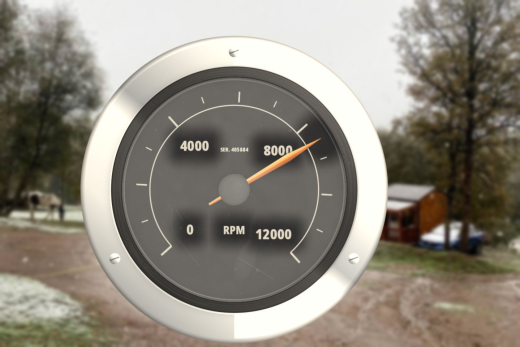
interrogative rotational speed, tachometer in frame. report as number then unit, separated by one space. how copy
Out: 8500 rpm
